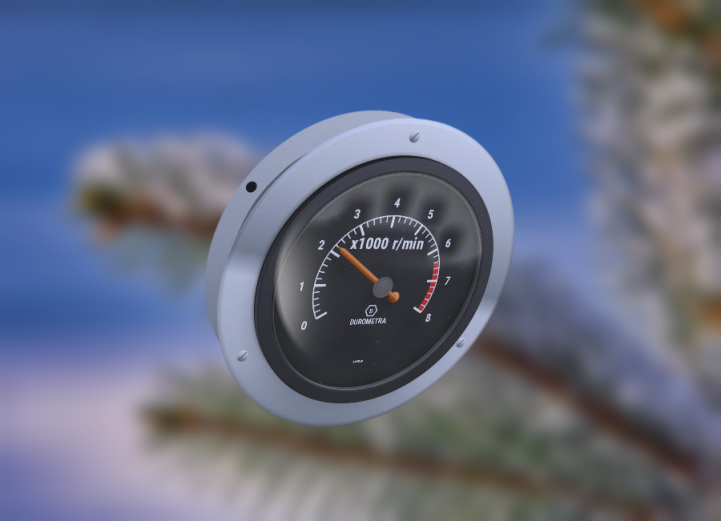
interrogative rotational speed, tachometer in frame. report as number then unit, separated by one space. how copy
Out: 2200 rpm
